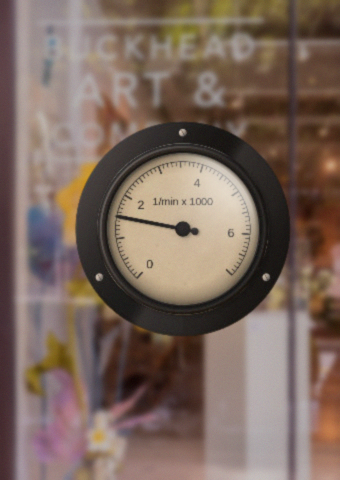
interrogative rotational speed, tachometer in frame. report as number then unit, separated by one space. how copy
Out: 1500 rpm
